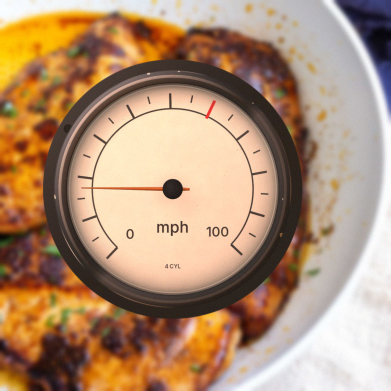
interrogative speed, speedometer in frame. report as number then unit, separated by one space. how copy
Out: 17.5 mph
